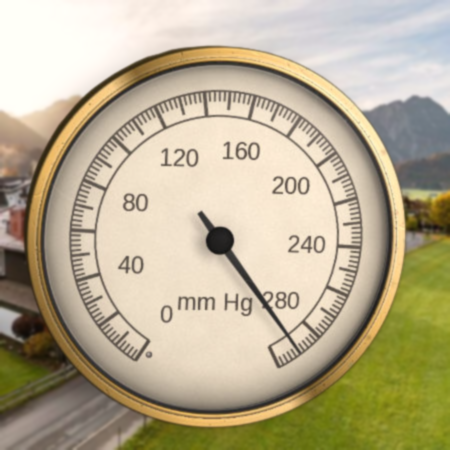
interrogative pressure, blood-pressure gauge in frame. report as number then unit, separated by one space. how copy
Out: 290 mmHg
